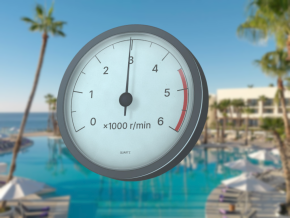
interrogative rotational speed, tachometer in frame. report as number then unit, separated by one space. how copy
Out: 3000 rpm
